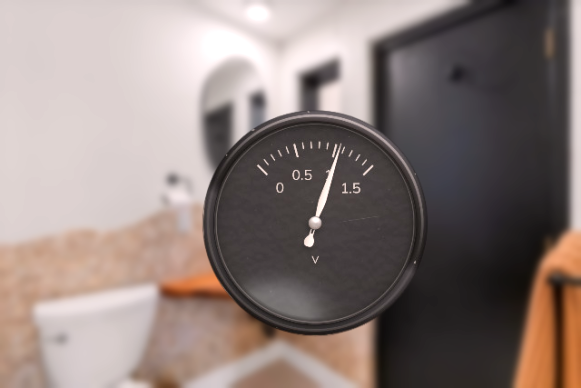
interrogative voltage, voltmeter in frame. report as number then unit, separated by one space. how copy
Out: 1.05 V
